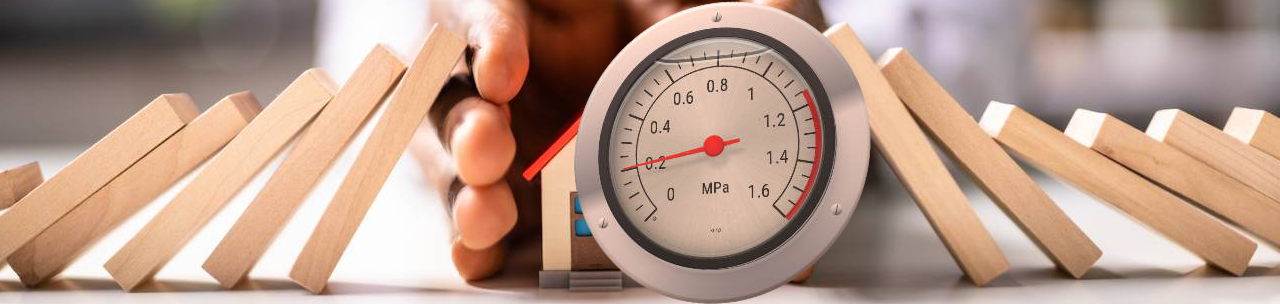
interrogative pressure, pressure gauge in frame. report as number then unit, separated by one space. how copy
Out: 0.2 MPa
